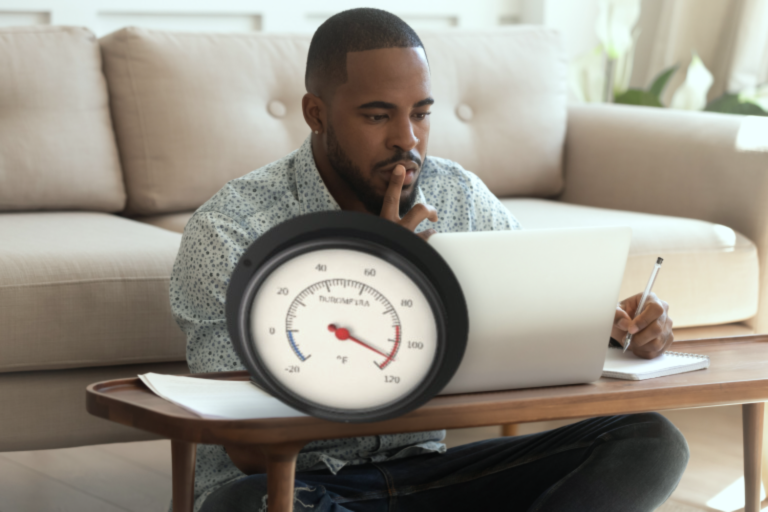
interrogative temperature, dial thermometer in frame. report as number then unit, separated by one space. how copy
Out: 110 °F
